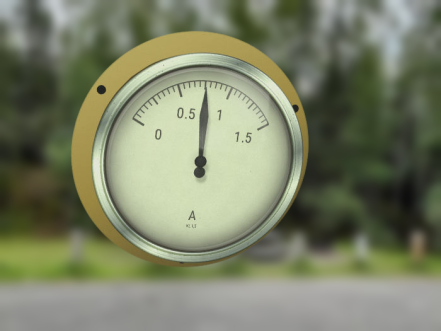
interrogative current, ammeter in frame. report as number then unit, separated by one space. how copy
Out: 0.75 A
